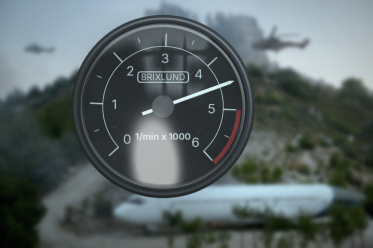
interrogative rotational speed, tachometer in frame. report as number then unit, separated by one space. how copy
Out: 4500 rpm
